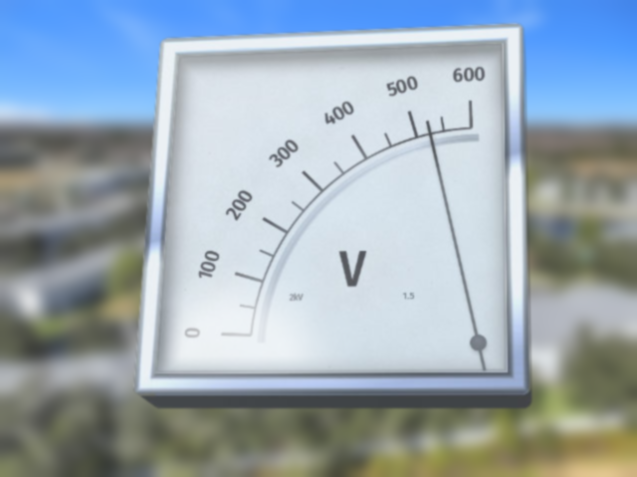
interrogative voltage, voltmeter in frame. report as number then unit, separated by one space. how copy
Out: 525 V
